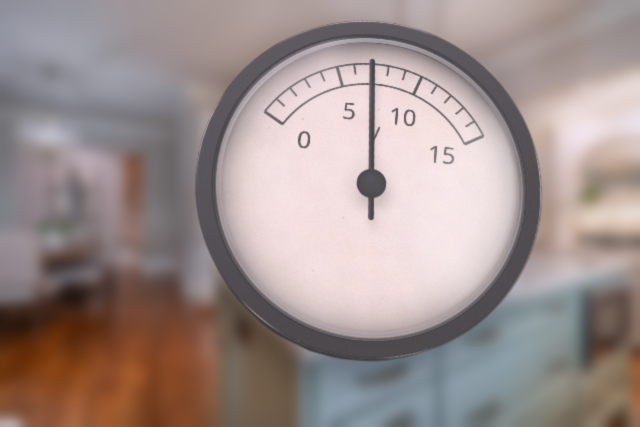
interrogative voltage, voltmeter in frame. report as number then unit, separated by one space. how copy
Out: 7 V
